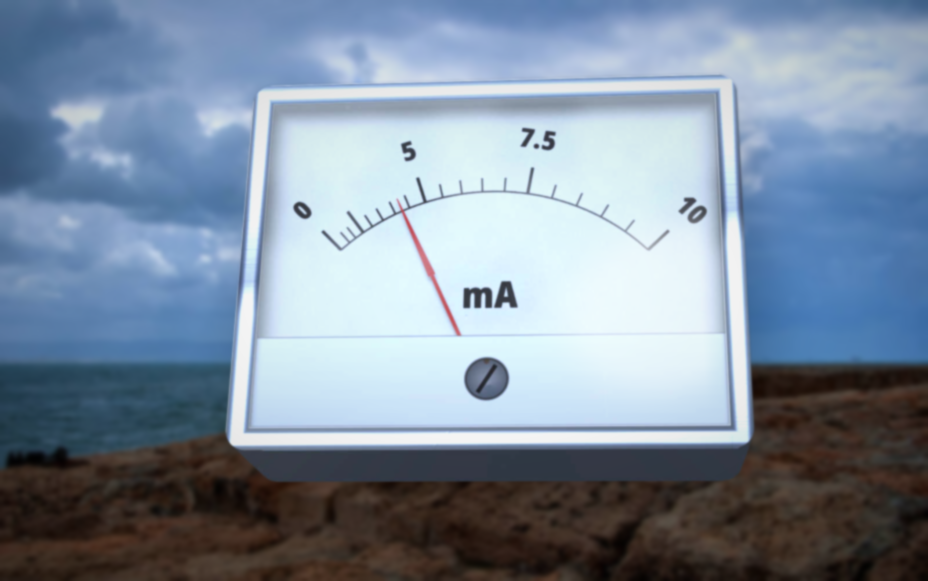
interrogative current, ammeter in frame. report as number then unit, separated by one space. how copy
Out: 4.25 mA
